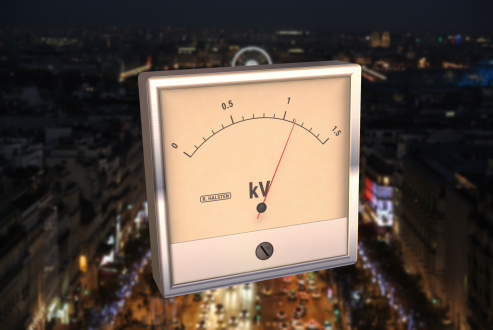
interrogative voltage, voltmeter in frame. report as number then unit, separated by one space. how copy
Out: 1.1 kV
